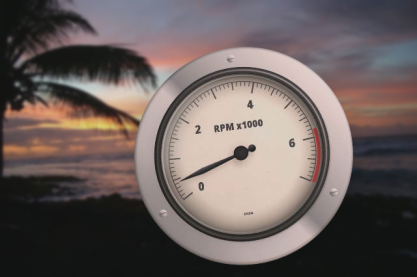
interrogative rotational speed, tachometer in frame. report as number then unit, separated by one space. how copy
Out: 400 rpm
